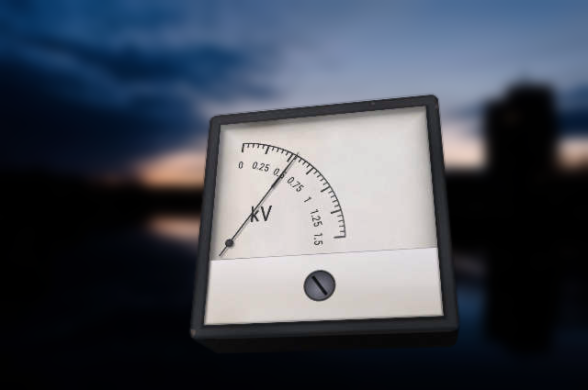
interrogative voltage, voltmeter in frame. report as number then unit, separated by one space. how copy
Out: 0.55 kV
